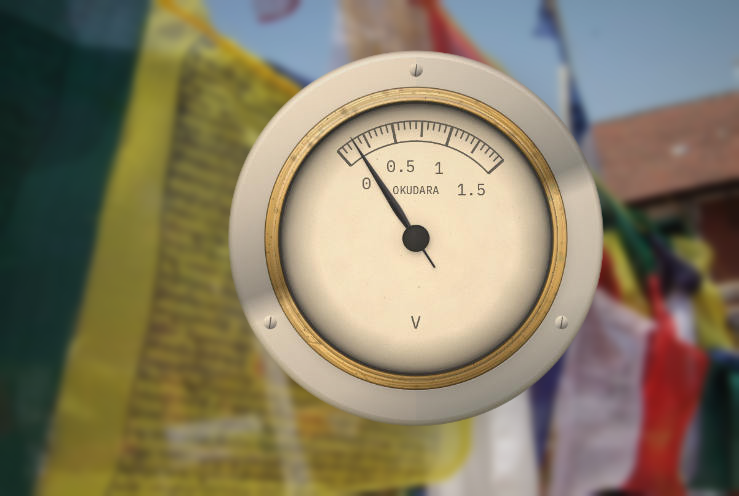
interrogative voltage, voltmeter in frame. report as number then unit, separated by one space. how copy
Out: 0.15 V
